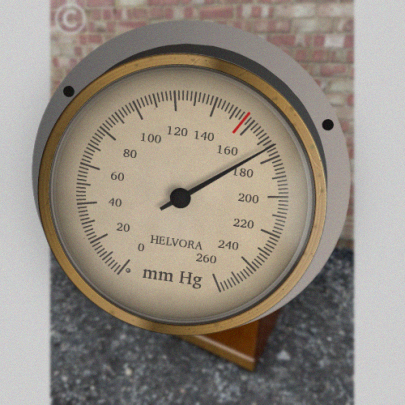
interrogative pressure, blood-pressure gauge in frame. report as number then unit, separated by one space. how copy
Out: 174 mmHg
